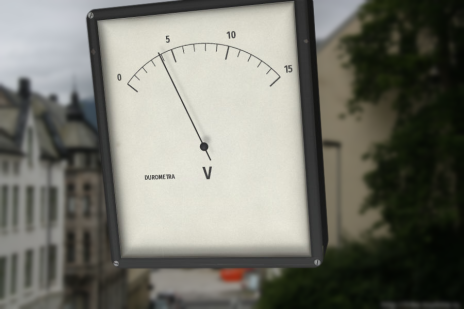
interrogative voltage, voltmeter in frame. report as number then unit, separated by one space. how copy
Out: 4 V
